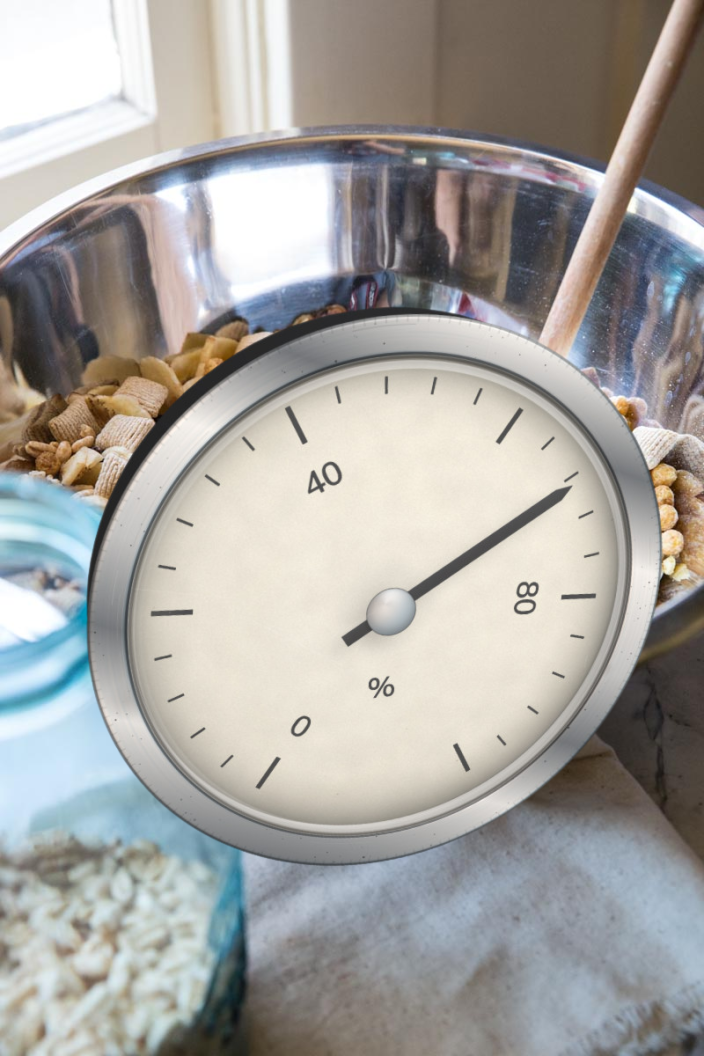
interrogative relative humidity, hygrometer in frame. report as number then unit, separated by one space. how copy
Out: 68 %
